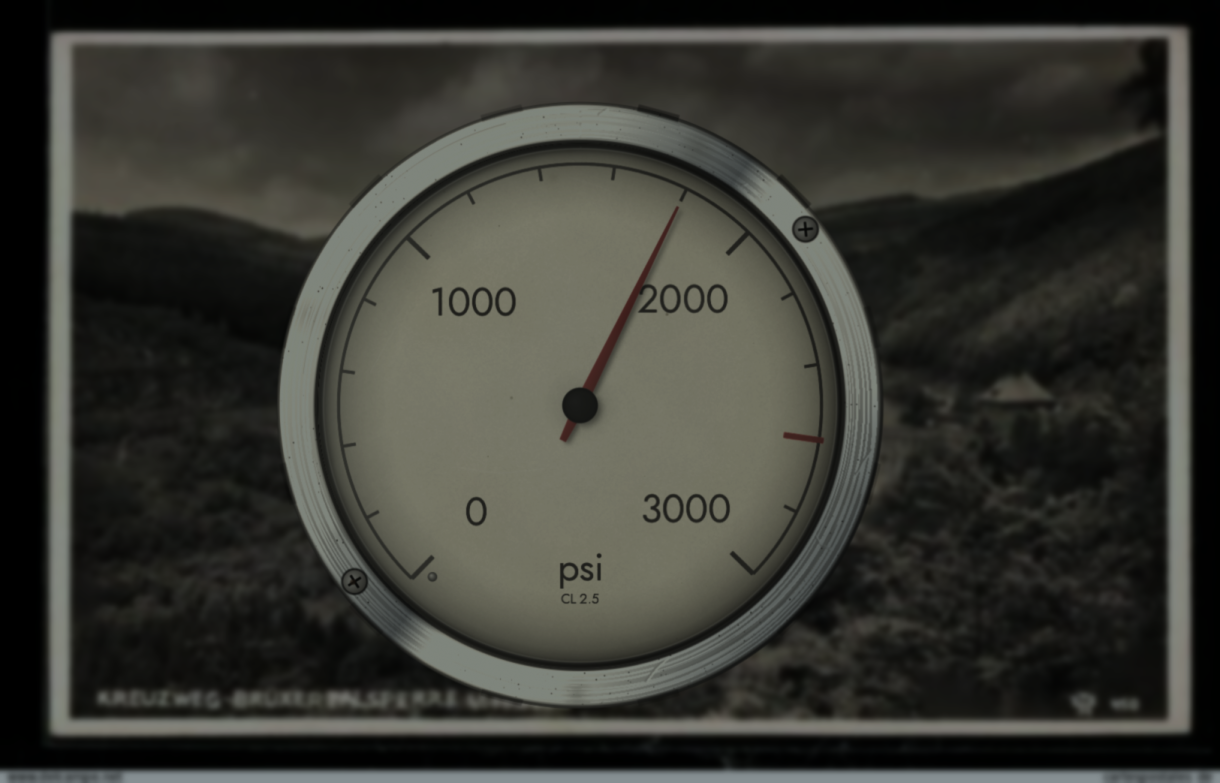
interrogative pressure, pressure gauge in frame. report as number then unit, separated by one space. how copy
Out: 1800 psi
